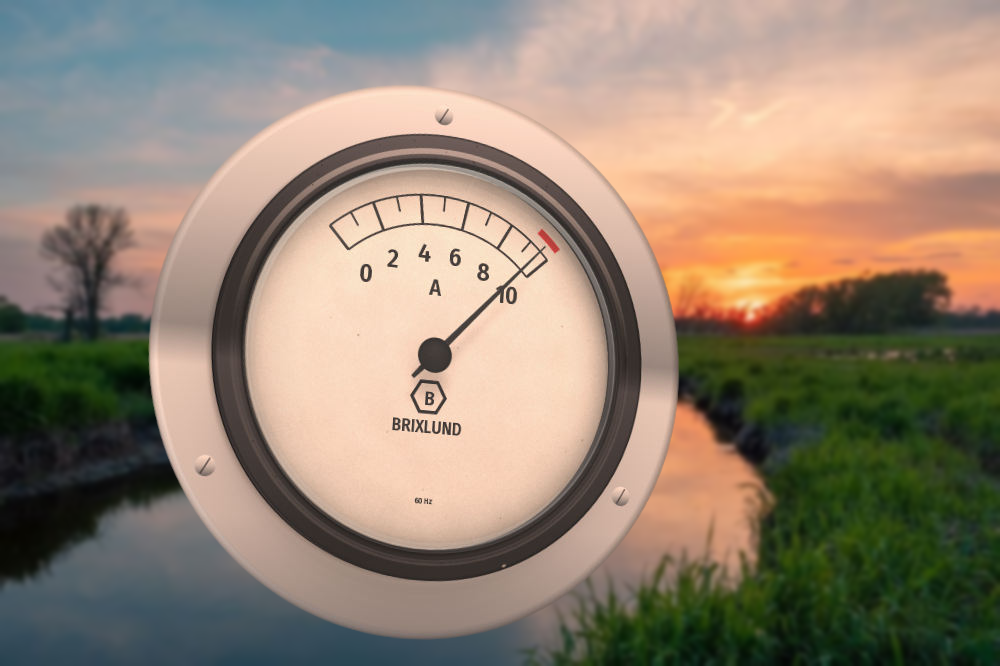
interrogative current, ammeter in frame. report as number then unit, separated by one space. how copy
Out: 9.5 A
